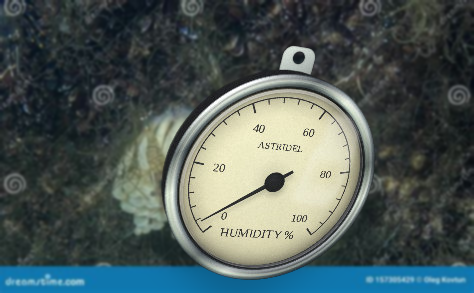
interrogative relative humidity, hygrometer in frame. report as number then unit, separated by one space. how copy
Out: 4 %
